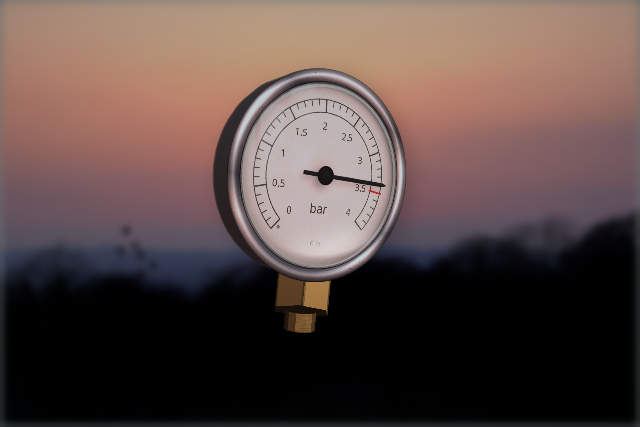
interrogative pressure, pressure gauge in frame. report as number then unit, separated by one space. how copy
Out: 3.4 bar
